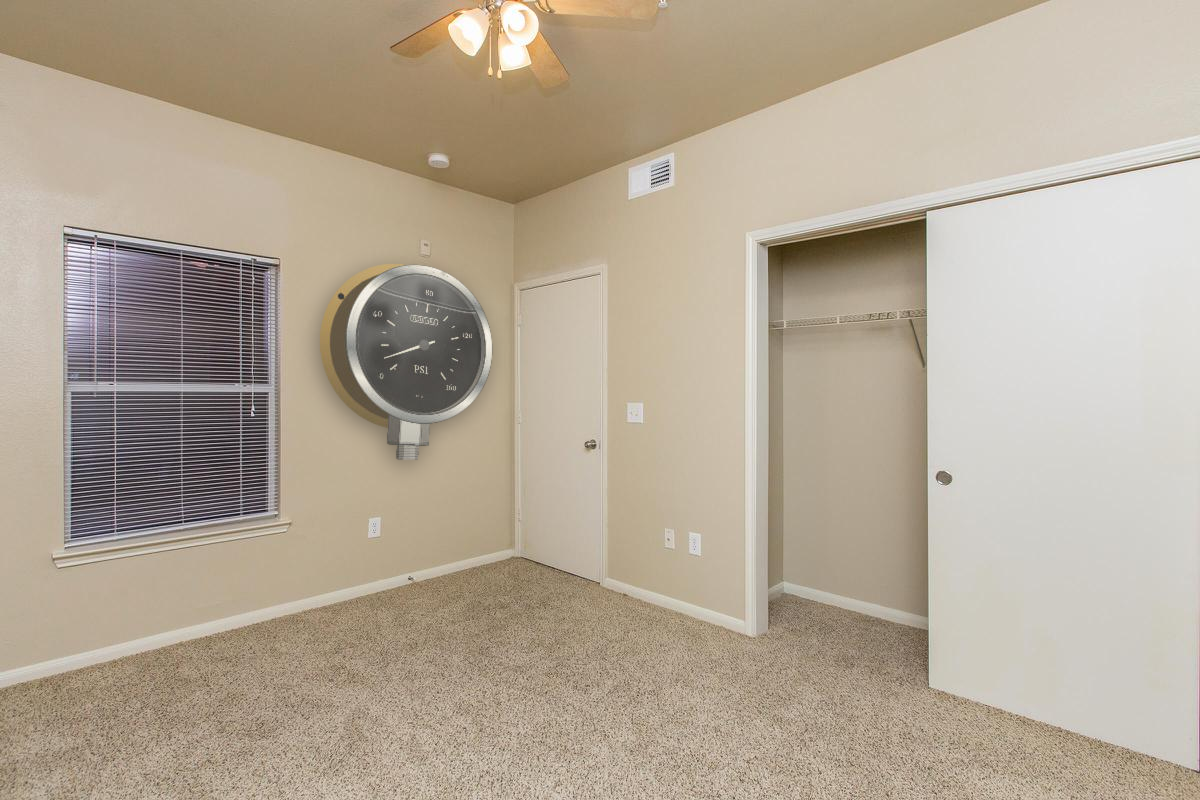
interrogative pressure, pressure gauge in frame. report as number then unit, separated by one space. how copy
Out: 10 psi
